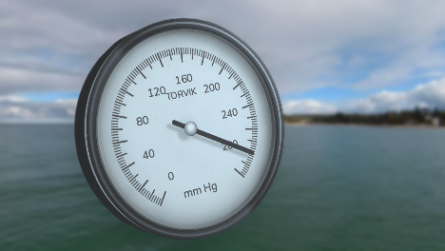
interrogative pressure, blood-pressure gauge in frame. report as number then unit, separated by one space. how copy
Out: 280 mmHg
